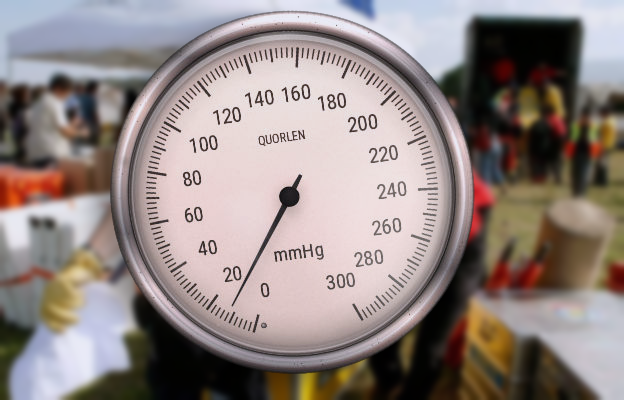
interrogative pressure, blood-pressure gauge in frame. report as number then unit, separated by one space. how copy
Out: 12 mmHg
